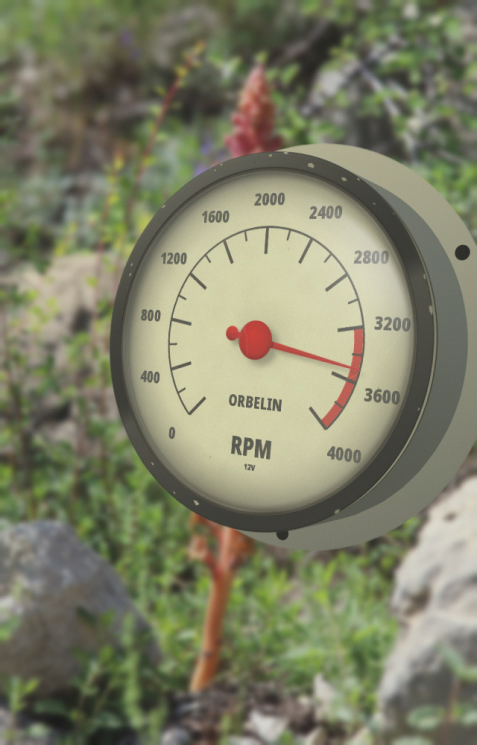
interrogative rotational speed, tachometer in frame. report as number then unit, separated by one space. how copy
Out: 3500 rpm
